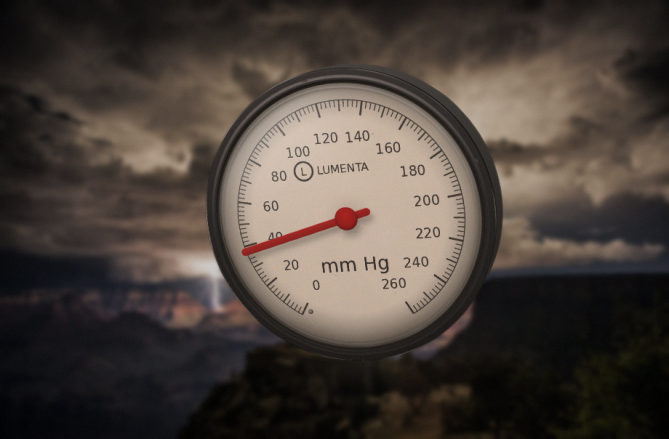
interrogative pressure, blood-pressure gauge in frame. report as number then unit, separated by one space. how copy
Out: 38 mmHg
